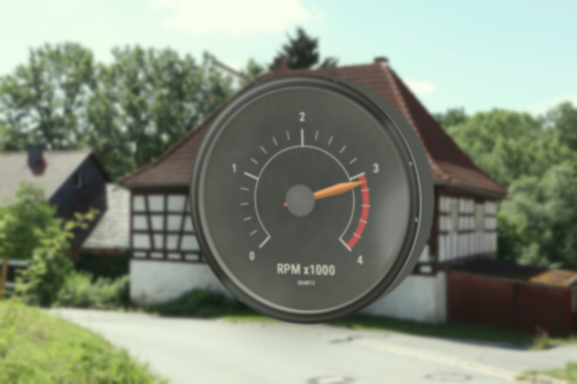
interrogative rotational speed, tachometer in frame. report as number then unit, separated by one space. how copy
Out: 3100 rpm
